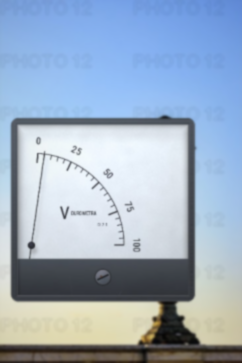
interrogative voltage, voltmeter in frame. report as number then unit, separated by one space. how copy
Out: 5 V
